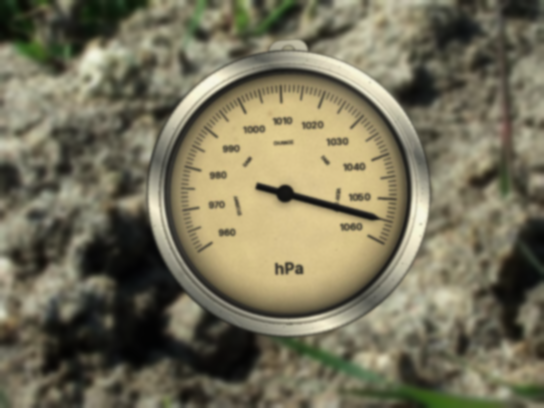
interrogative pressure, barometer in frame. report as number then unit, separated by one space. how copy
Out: 1055 hPa
